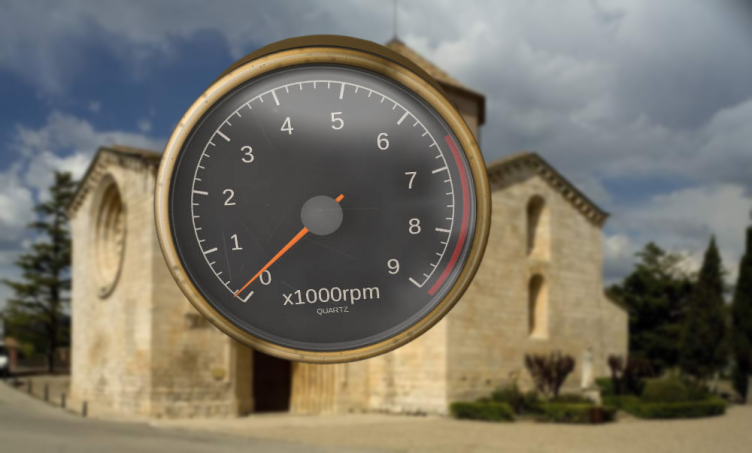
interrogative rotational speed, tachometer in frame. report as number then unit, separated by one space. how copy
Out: 200 rpm
